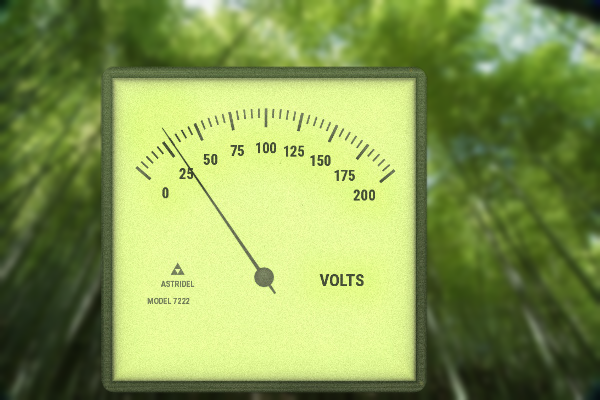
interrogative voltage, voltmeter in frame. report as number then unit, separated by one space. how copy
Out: 30 V
